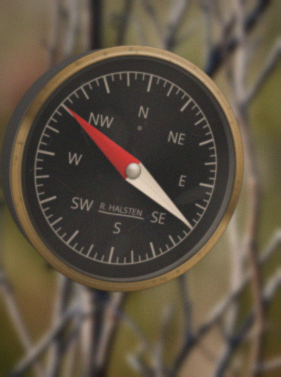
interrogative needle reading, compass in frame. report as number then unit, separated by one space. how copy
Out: 300 °
